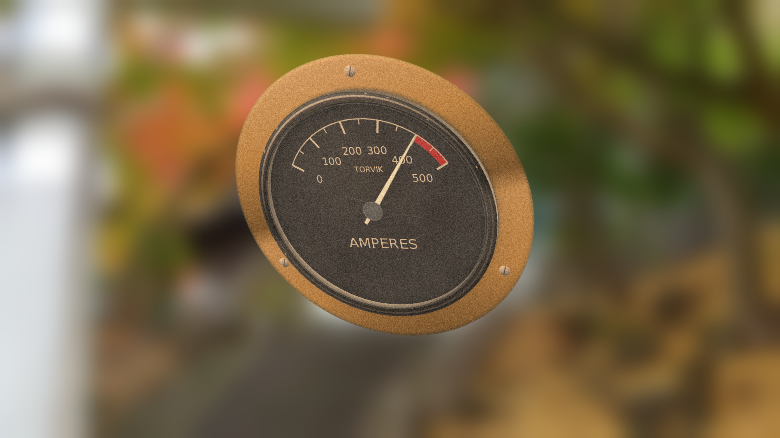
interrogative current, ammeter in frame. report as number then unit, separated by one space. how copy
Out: 400 A
